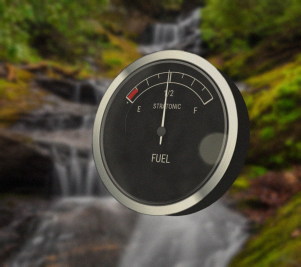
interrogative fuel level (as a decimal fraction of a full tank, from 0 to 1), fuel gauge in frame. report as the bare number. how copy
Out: 0.5
